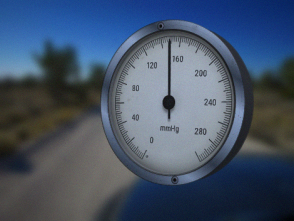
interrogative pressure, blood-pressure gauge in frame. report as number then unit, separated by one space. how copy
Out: 150 mmHg
